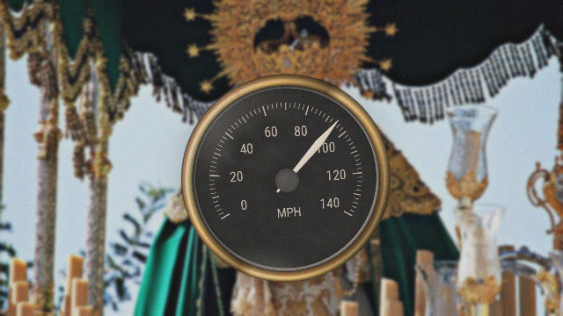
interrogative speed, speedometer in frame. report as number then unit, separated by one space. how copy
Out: 94 mph
